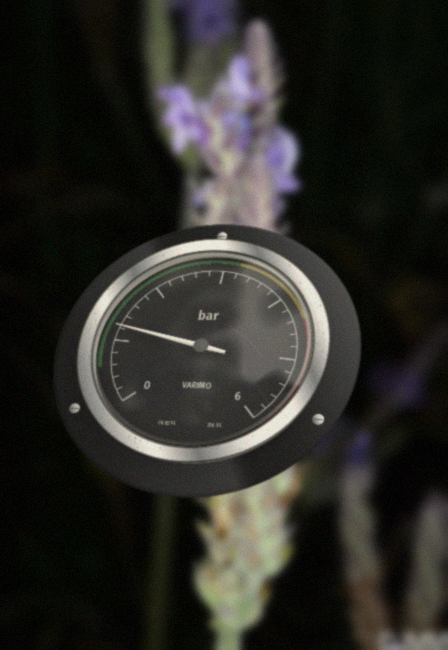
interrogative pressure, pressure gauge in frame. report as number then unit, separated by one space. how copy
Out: 1.2 bar
